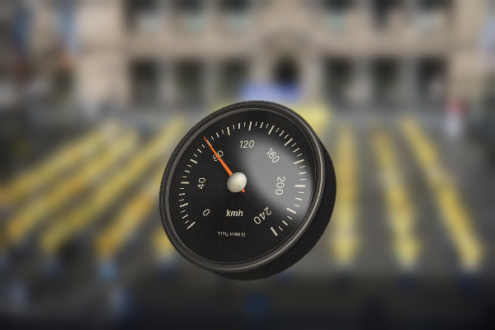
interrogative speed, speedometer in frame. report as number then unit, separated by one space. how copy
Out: 80 km/h
